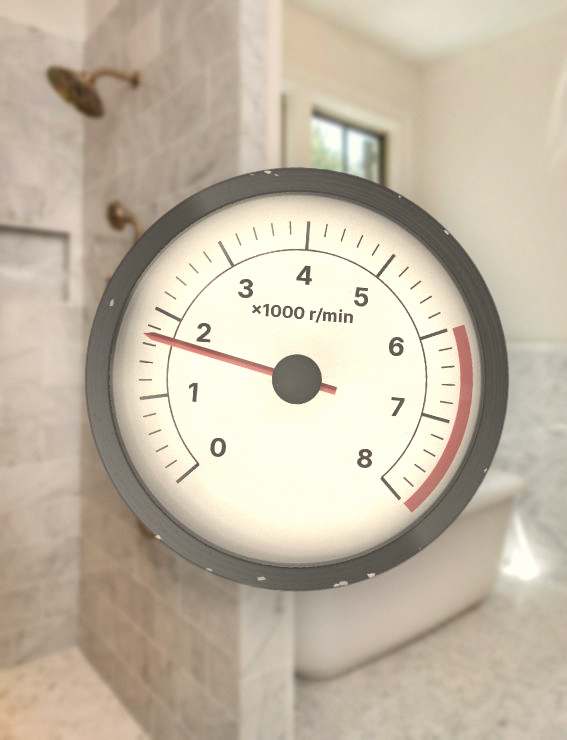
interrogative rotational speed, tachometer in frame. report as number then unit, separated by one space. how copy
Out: 1700 rpm
